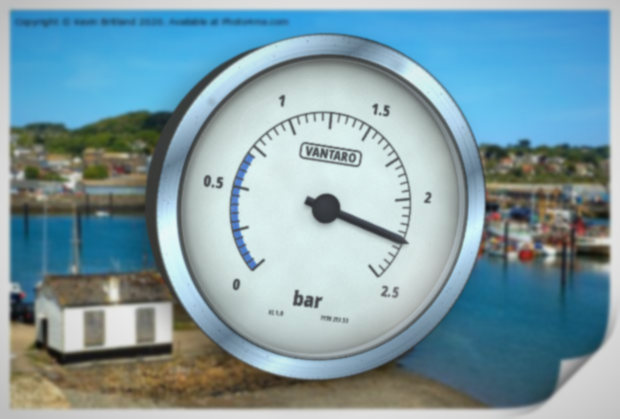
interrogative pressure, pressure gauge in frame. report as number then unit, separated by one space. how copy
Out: 2.25 bar
